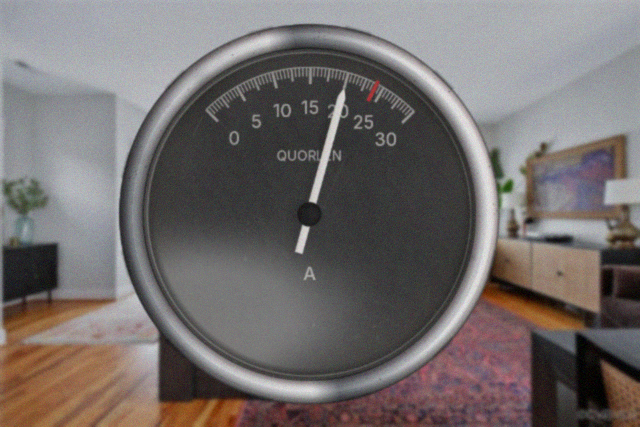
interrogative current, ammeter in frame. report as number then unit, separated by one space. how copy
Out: 20 A
